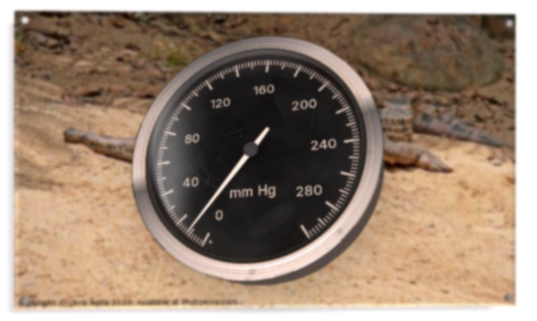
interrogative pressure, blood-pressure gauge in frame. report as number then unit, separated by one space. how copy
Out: 10 mmHg
